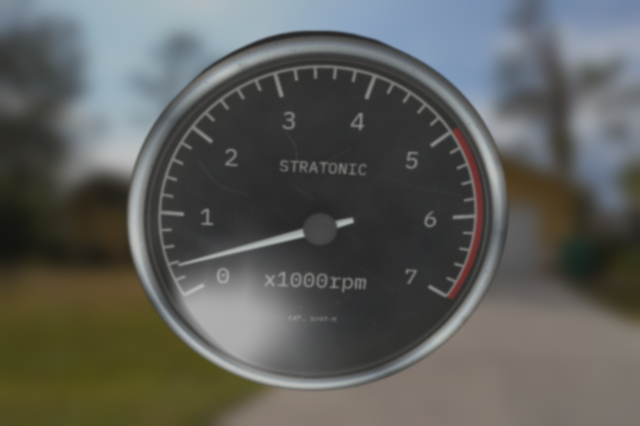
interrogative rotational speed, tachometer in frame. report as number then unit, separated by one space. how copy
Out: 400 rpm
